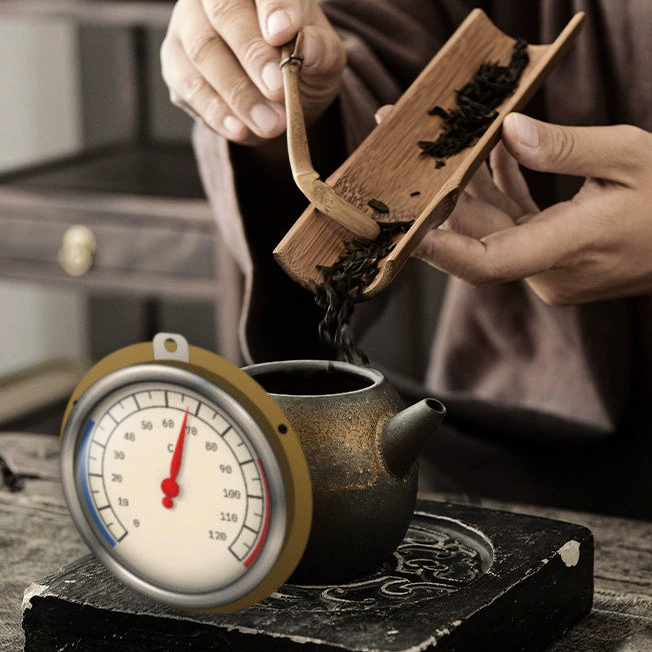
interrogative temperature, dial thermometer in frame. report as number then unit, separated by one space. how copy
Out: 67.5 °C
